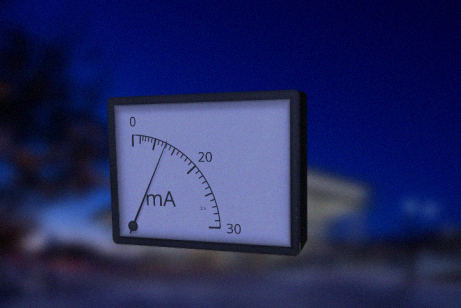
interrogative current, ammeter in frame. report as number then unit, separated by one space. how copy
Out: 13 mA
